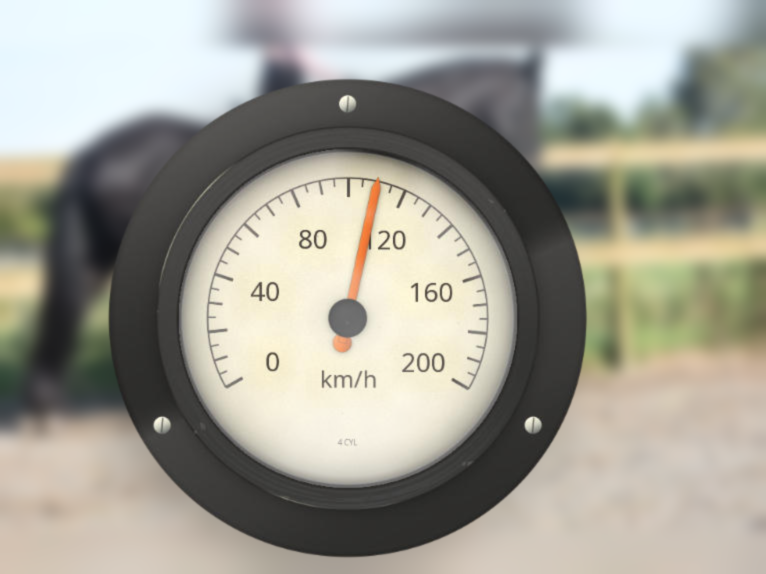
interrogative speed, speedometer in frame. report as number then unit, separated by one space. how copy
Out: 110 km/h
